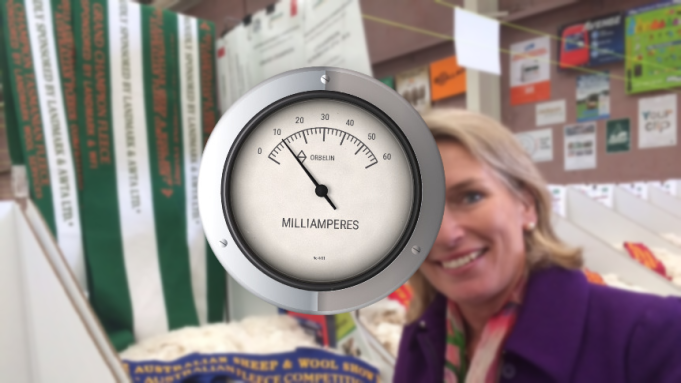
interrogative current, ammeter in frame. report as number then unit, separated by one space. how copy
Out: 10 mA
